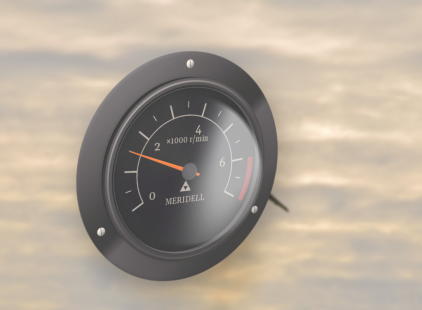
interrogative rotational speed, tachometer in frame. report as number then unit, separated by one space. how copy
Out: 1500 rpm
